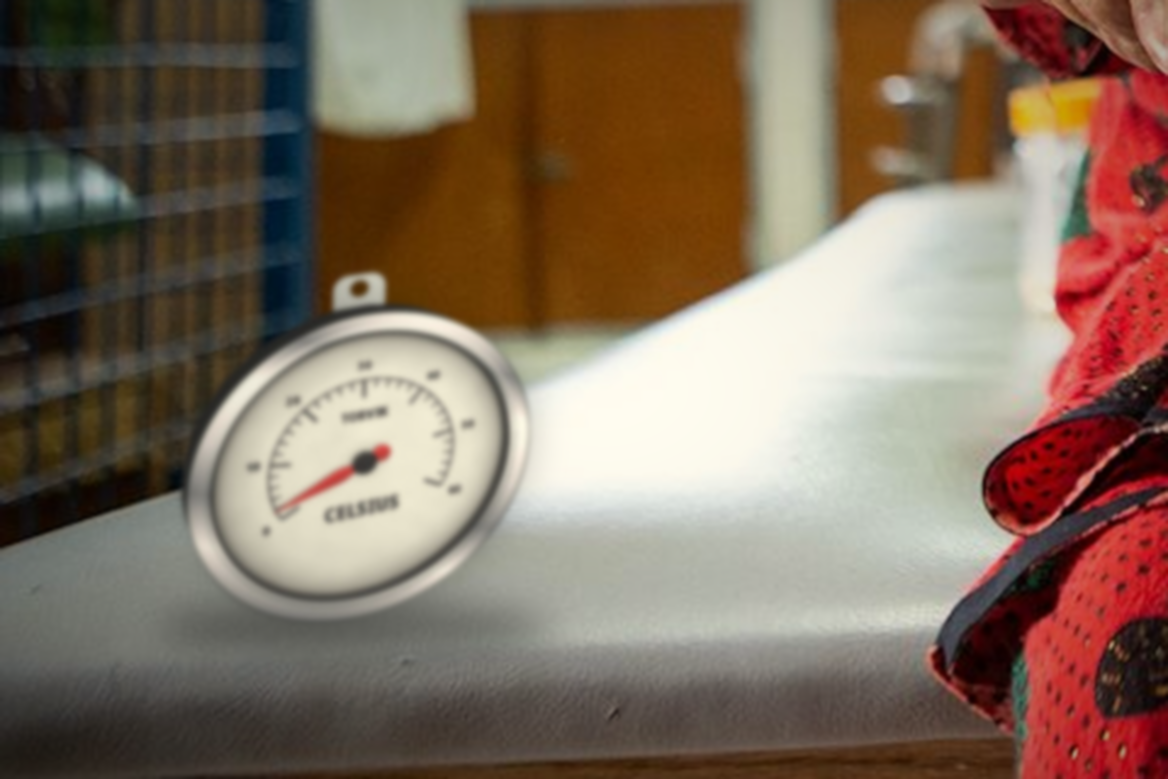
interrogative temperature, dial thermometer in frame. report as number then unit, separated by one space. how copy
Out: 2 °C
